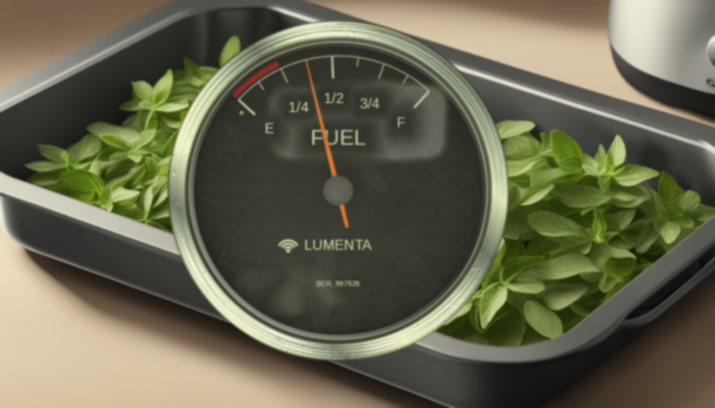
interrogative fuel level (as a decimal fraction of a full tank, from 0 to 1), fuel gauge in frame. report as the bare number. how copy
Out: 0.375
